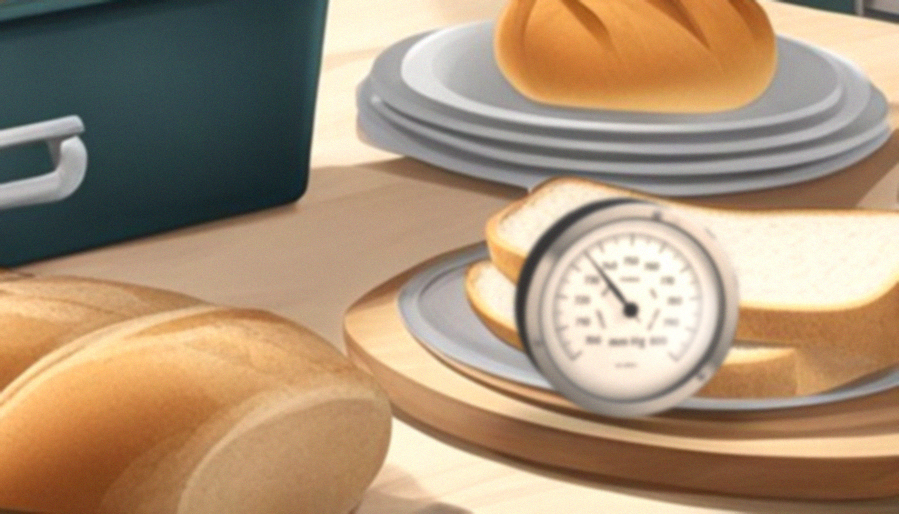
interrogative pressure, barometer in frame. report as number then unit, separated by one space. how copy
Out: 735 mmHg
